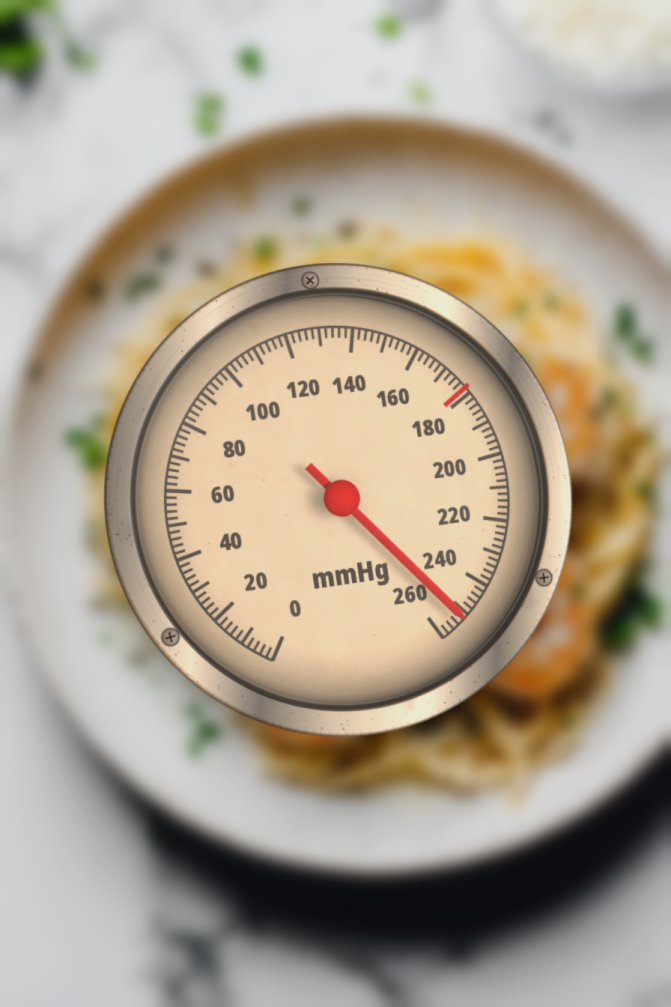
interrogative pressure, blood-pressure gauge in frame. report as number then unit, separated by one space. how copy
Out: 252 mmHg
